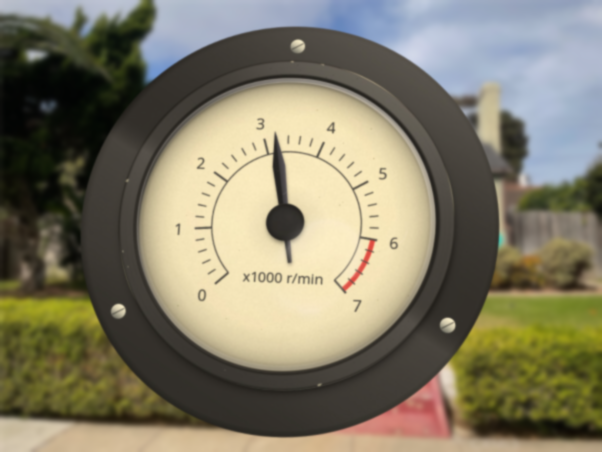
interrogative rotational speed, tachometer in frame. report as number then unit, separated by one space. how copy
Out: 3200 rpm
